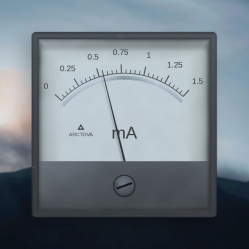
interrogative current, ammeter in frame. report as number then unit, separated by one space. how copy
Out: 0.55 mA
